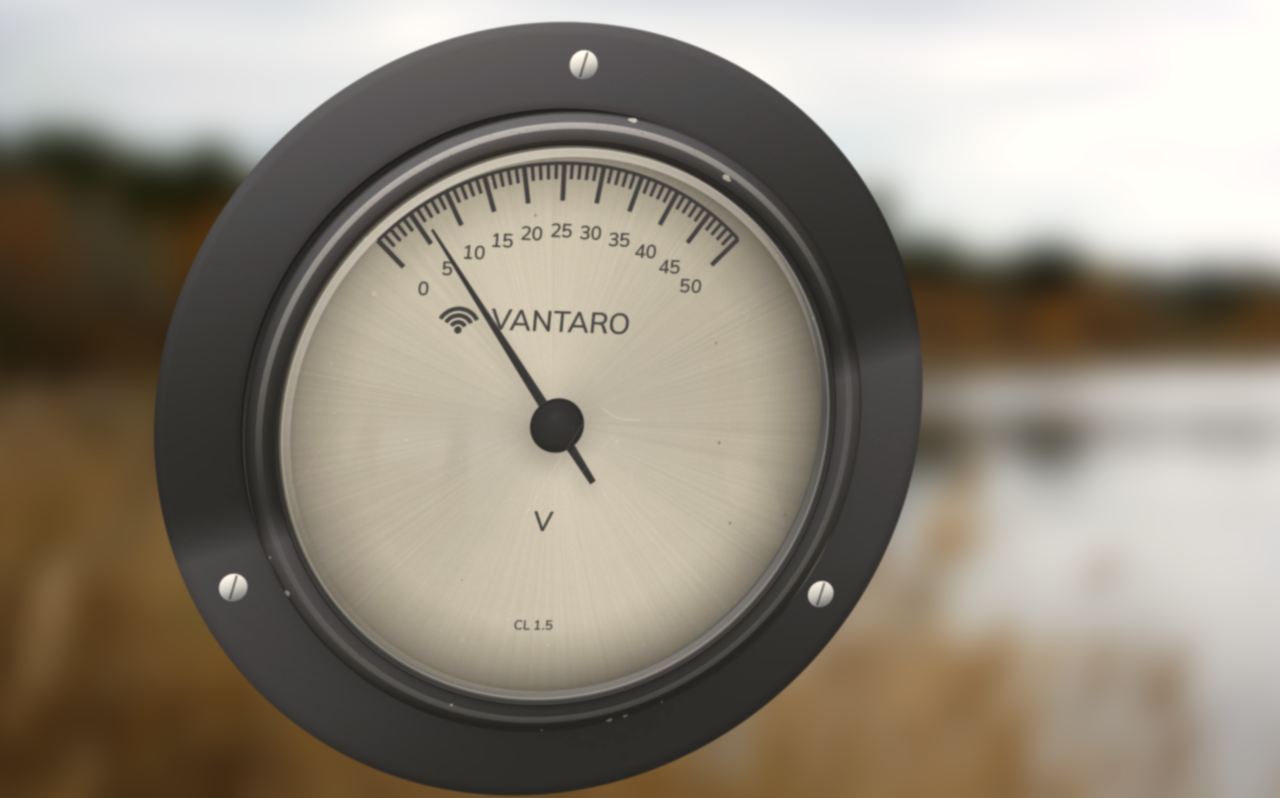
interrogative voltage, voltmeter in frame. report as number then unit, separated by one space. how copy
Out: 6 V
